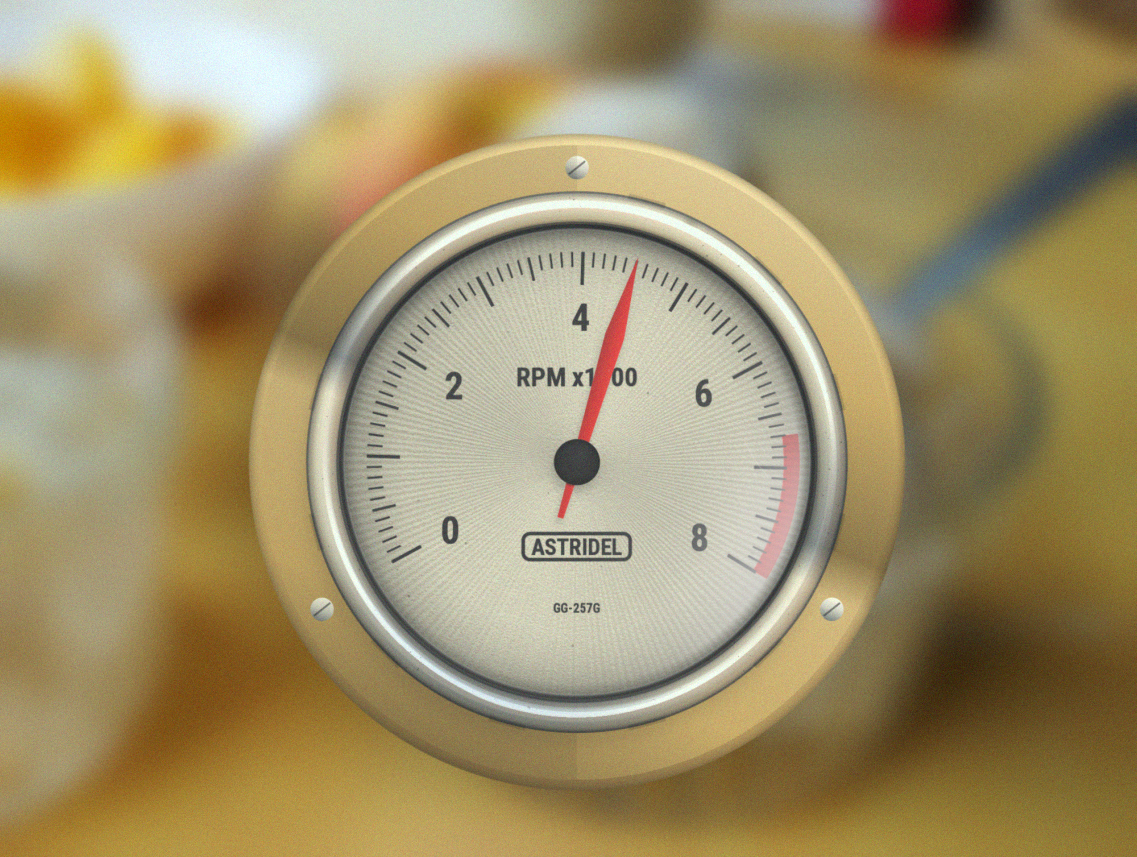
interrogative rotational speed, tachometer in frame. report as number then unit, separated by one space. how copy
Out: 4500 rpm
